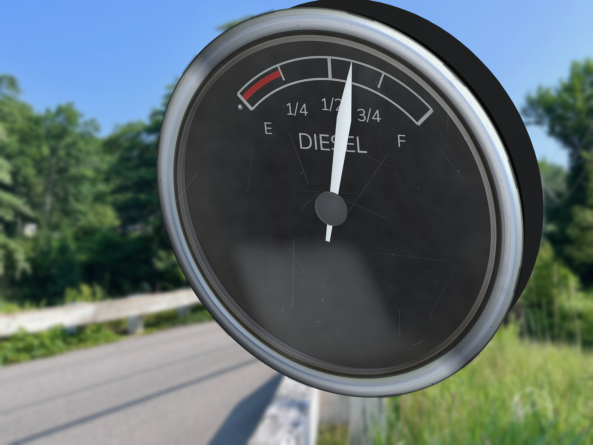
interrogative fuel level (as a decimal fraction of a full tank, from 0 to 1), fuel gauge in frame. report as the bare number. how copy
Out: 0.625
